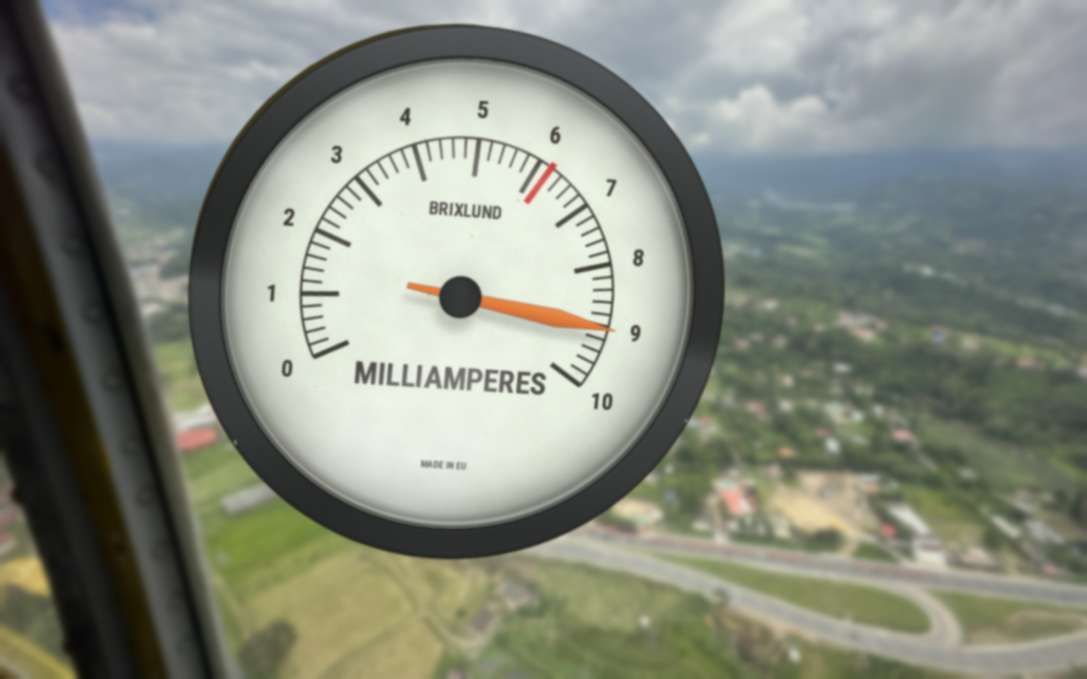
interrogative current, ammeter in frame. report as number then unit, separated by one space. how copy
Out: 9 mA
